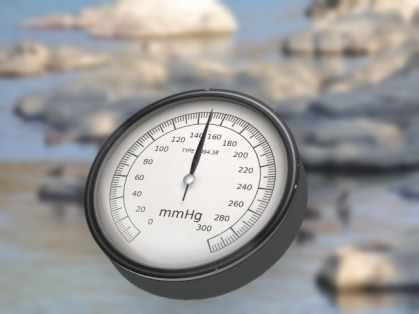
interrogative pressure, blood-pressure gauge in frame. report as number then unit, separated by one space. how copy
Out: 150 mmHg
